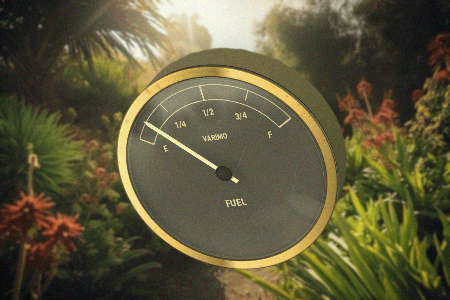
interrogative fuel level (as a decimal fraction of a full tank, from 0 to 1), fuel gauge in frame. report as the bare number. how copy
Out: 0.125
